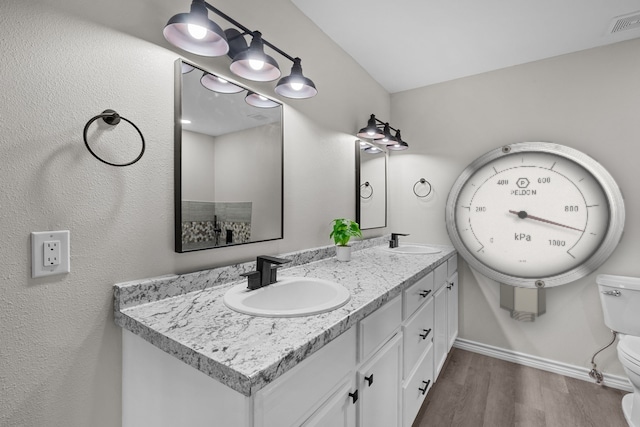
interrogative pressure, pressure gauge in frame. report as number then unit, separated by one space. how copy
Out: 900 kPa
